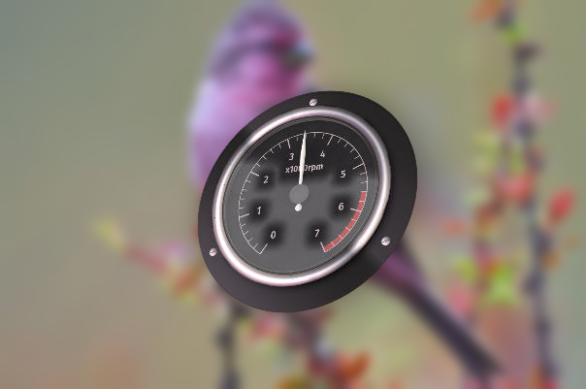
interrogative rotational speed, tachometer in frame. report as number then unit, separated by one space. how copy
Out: 3400 rpm
